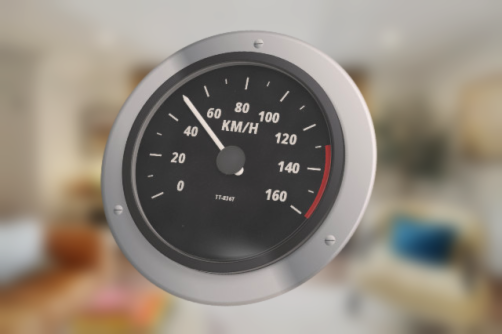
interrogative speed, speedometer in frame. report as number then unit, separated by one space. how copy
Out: 50 km/h
